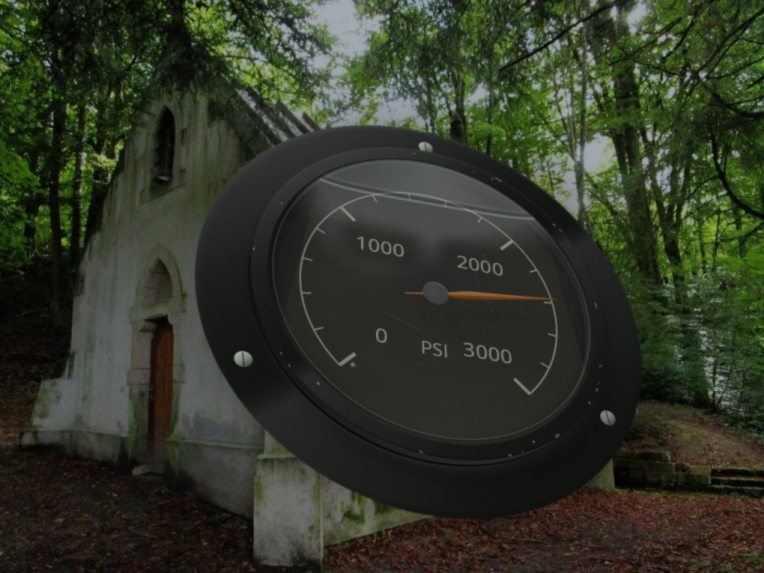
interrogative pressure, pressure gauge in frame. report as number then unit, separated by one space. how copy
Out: 2400 psi
